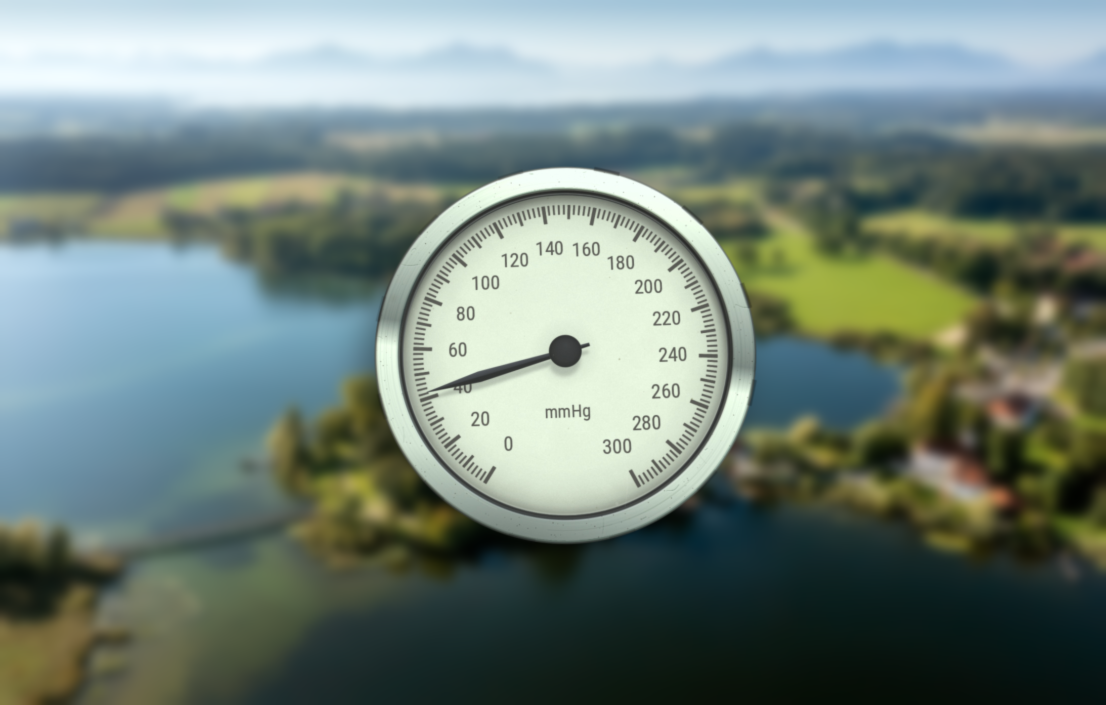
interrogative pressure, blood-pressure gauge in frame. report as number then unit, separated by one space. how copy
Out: 42 mmHg
